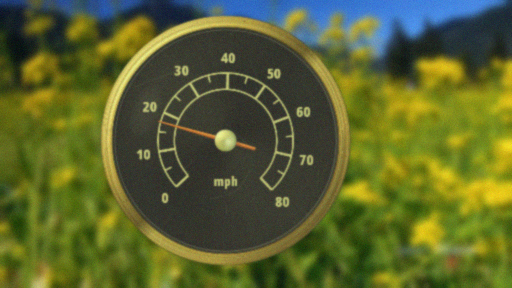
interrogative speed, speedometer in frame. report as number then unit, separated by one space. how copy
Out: 17.5 mph
